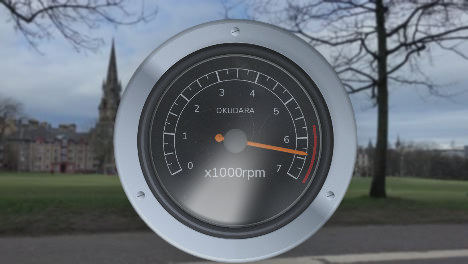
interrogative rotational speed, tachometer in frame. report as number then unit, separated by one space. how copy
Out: 6375 rpm
